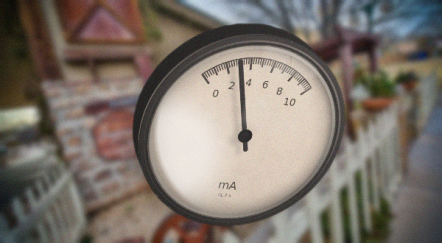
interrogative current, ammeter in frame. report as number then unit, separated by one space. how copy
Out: 3 mA
